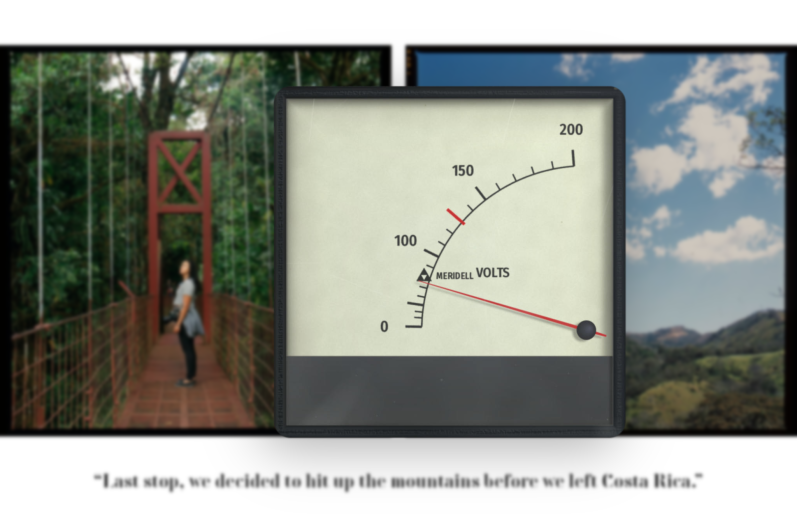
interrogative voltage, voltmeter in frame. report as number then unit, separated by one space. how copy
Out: 75 V
